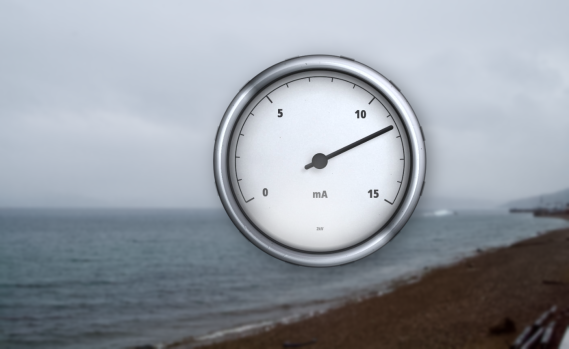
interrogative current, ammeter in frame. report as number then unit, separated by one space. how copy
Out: 11.5 mA
